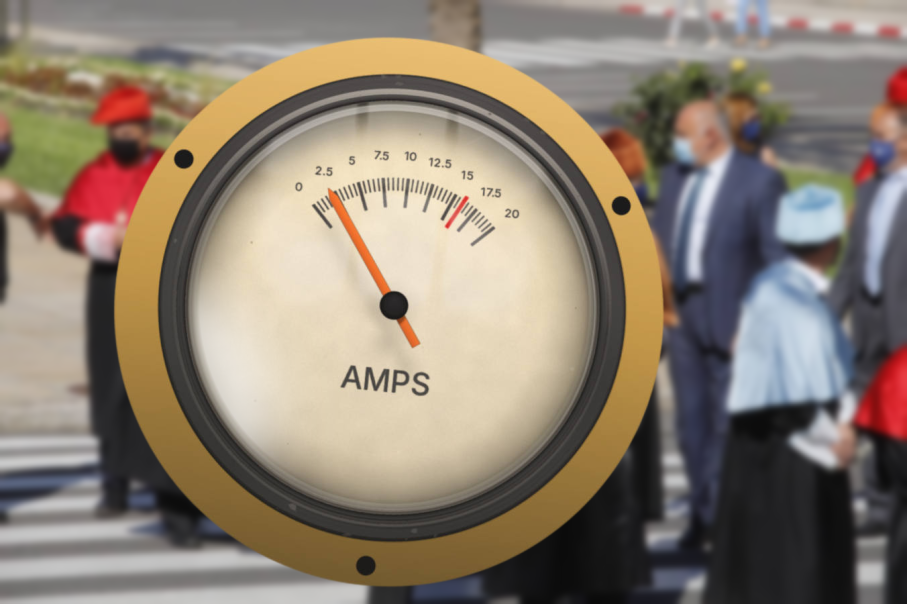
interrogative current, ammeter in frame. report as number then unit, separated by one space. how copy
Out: 2 A
